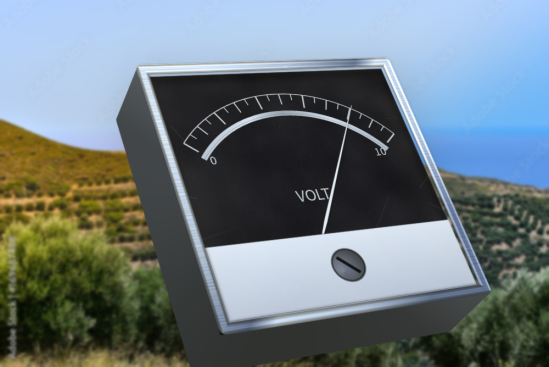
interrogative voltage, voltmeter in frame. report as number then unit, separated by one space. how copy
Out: 8 V
